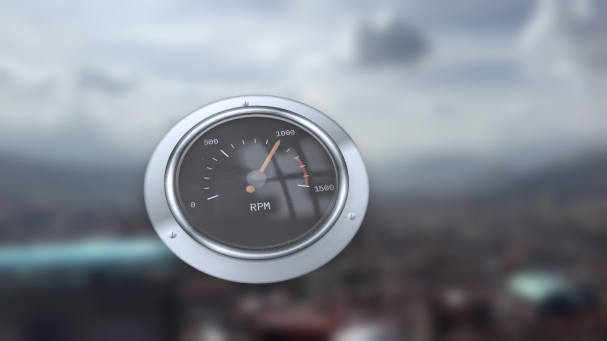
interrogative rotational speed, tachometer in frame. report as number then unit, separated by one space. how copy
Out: 1000 rpm
